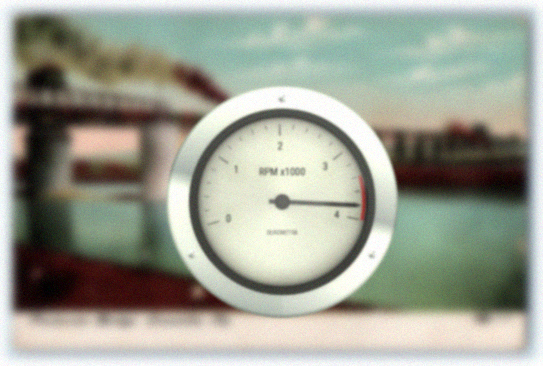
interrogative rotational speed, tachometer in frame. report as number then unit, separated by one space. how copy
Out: 3800 rpm
